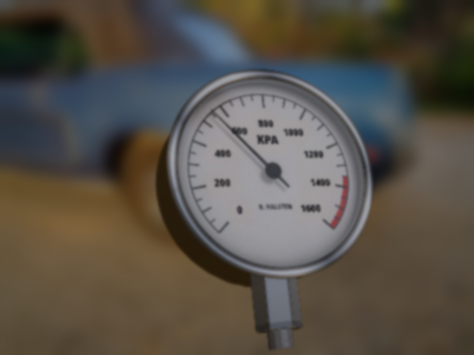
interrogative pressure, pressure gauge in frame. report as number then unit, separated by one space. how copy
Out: 550 kPa
